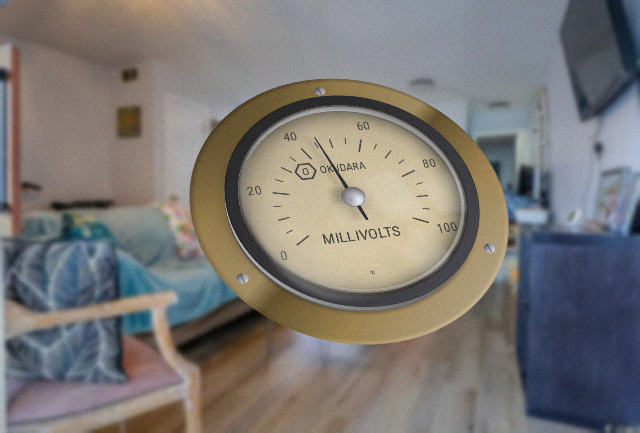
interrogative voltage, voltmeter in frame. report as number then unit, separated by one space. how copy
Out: 45 mV
